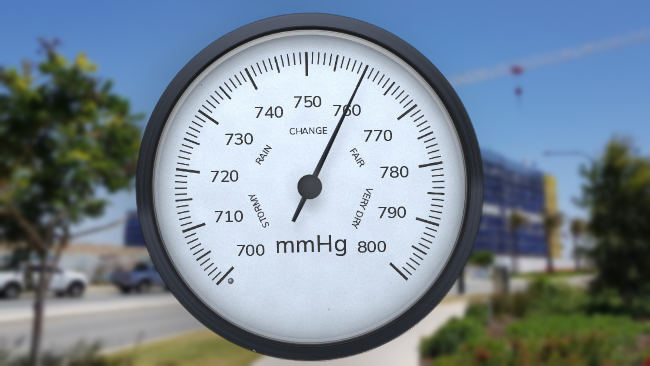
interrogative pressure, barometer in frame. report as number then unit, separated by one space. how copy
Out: 760 mmHg
